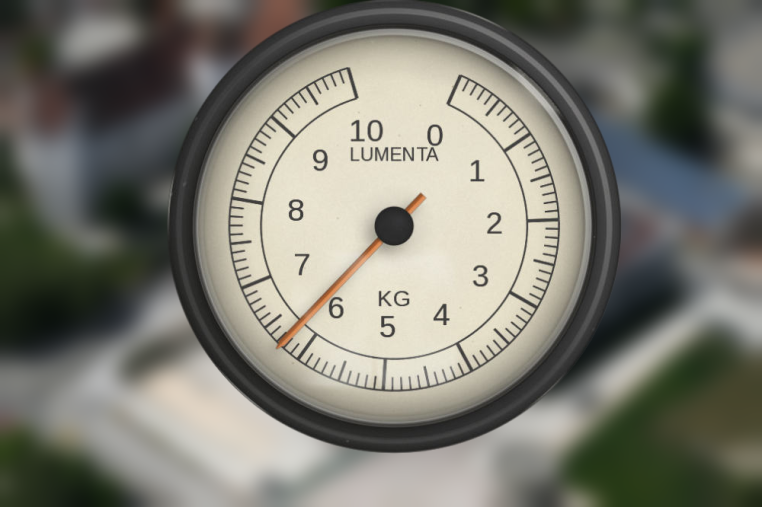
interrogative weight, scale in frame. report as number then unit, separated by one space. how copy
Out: 6.25 kg
